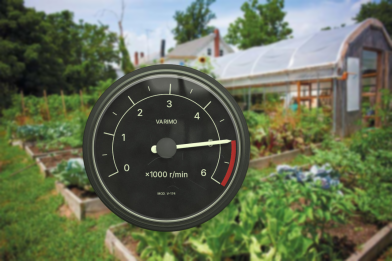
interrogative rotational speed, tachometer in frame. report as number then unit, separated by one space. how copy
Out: 5000 rpm
